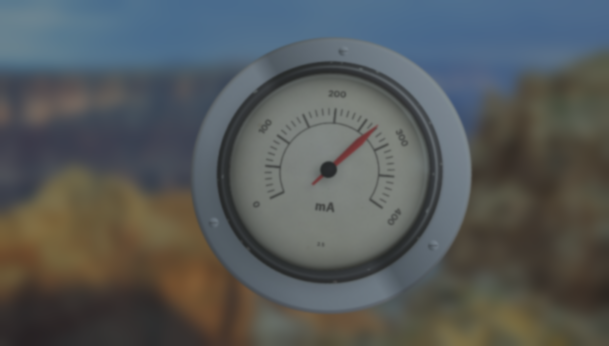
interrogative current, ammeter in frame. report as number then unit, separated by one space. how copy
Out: 270 mA
